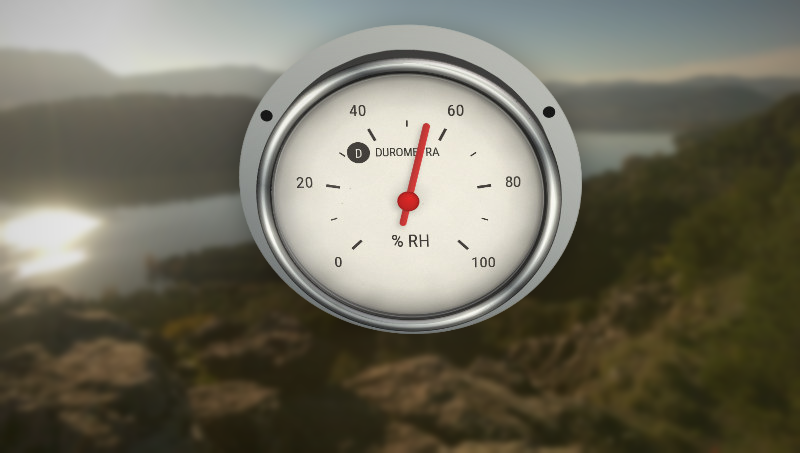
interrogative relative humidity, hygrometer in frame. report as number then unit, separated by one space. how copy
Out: 55 %
